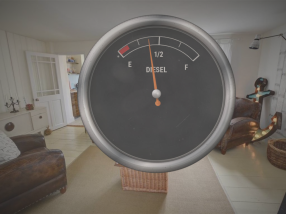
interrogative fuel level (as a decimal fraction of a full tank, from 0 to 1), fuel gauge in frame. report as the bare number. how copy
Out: 0.375
